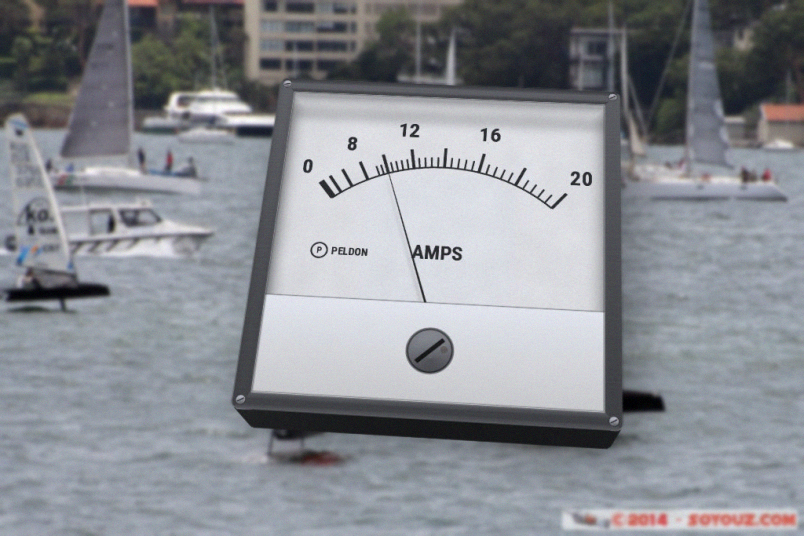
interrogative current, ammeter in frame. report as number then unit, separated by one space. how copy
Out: 10 A
